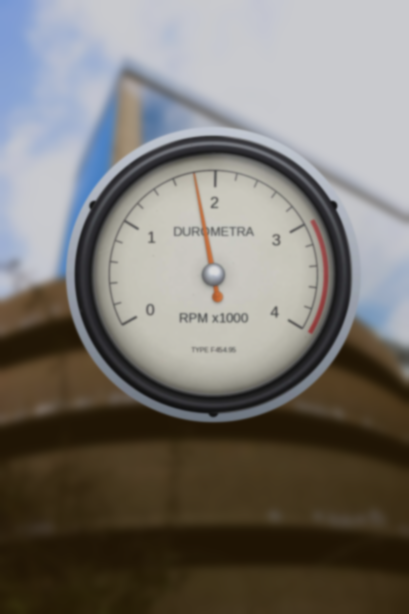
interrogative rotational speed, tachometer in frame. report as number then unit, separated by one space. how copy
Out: 1800 rpm
